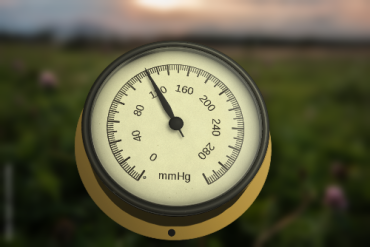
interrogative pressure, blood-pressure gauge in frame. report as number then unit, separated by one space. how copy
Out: 120 mmHg
